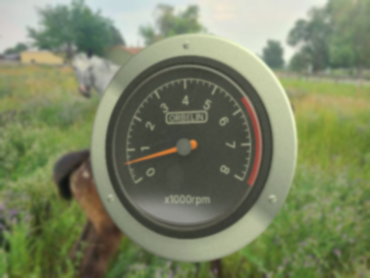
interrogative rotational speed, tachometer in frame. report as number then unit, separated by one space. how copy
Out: 600 rpm
